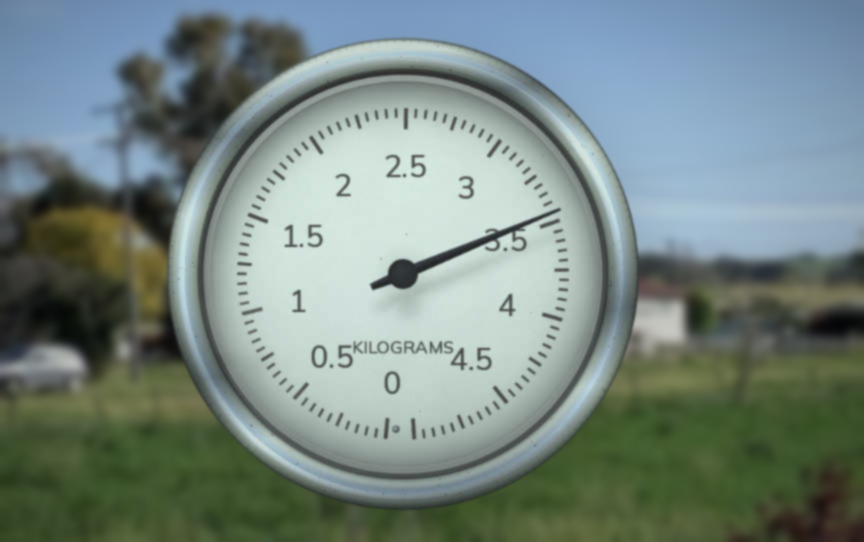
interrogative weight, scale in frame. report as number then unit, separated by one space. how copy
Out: 3.45 kg
